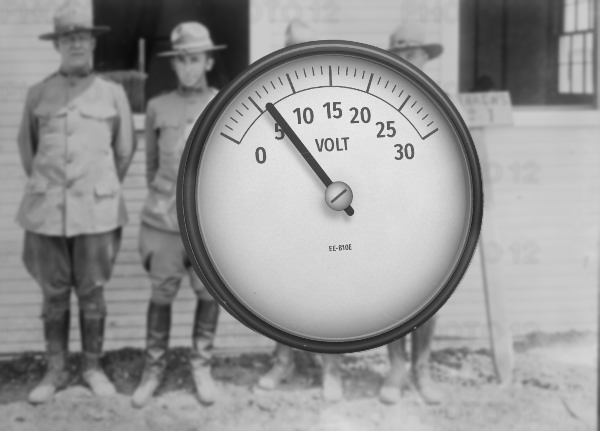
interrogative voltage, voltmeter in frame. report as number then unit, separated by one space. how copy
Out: 6 V
